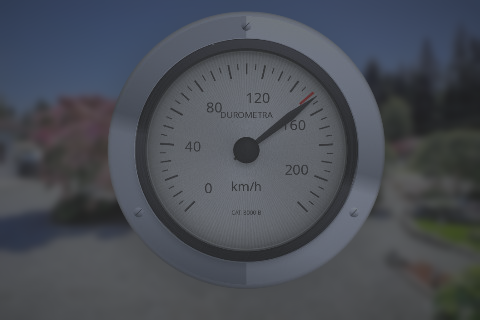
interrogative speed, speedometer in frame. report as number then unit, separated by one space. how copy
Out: 152.5 km/h
